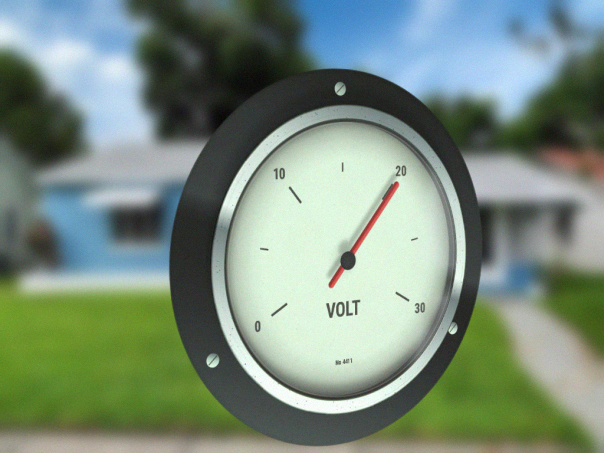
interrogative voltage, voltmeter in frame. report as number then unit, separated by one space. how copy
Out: 20 V
